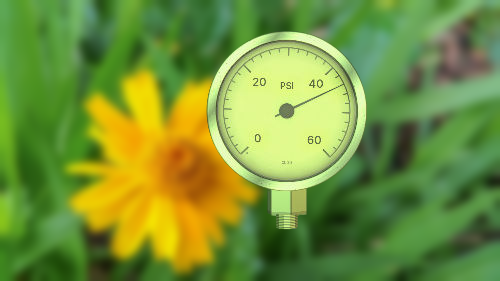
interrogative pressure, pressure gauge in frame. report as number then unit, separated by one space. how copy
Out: 44 psi
